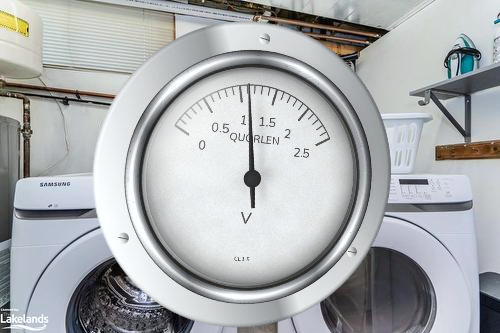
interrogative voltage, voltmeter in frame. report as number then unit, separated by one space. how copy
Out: 1.1 V
